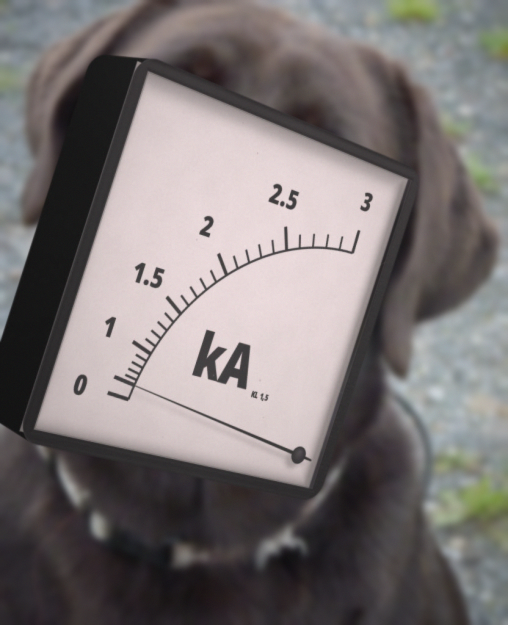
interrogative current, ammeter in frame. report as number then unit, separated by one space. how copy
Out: 0.5 kA
